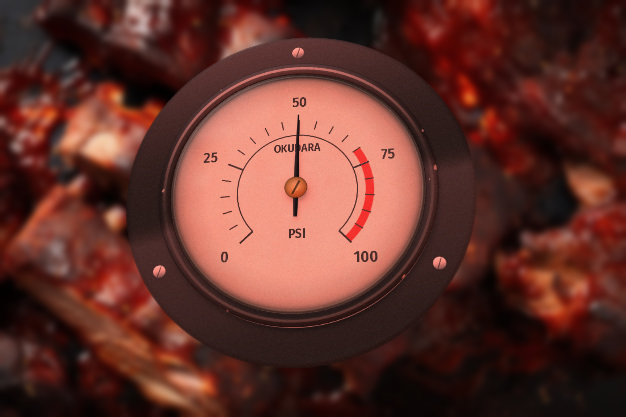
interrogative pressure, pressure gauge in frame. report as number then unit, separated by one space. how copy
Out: 50 psi
